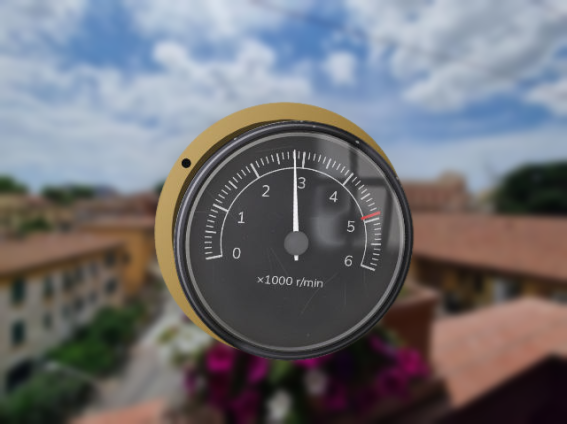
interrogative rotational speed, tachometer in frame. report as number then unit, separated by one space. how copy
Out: 2800 rpm
